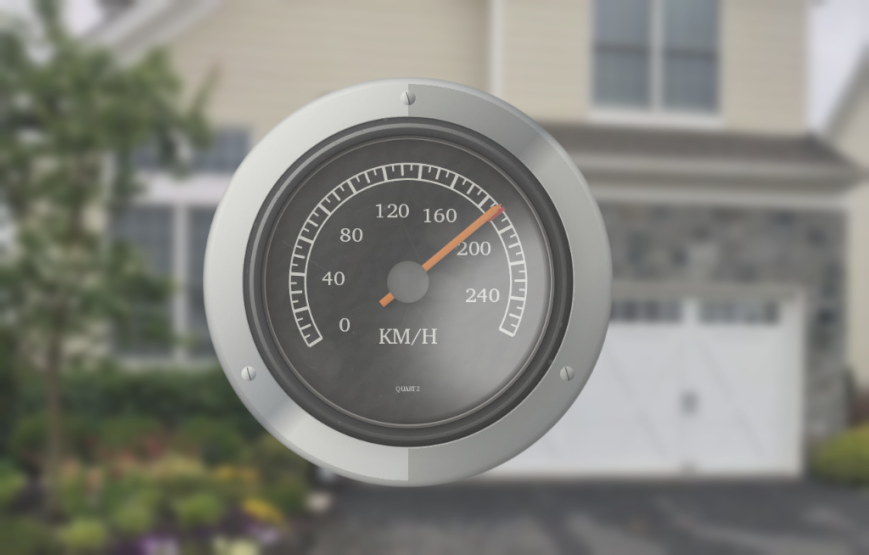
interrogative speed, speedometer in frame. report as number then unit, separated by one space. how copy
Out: 187.5 km/h
